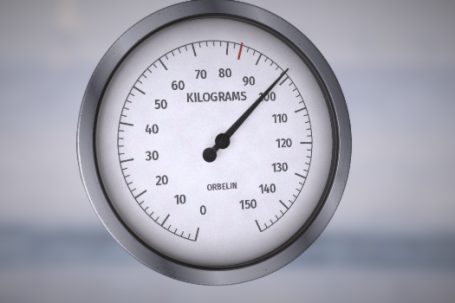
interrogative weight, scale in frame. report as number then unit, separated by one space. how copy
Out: 98 kg
